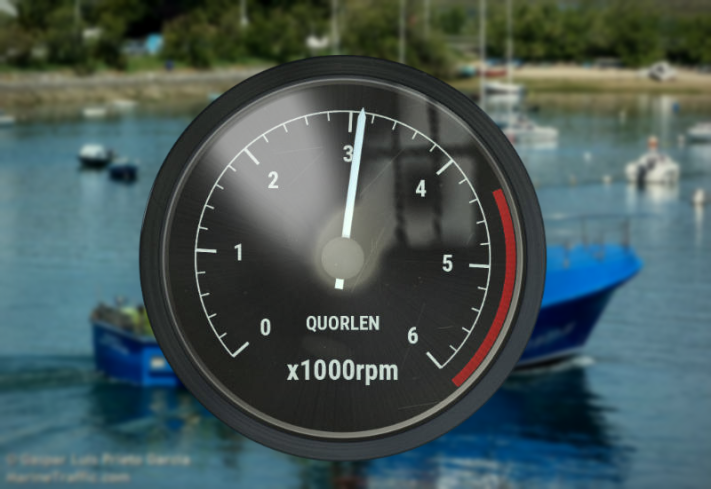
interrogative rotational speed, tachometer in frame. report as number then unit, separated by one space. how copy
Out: 3100 rpm
